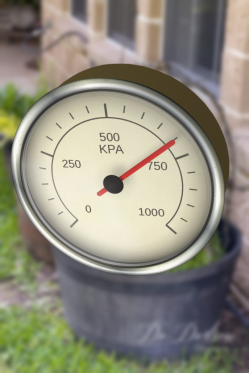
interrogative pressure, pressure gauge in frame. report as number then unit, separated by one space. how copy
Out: 700 kPa
